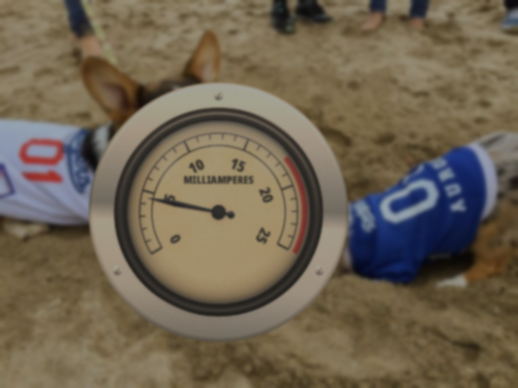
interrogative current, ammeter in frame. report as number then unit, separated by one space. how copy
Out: 4.5 mA
